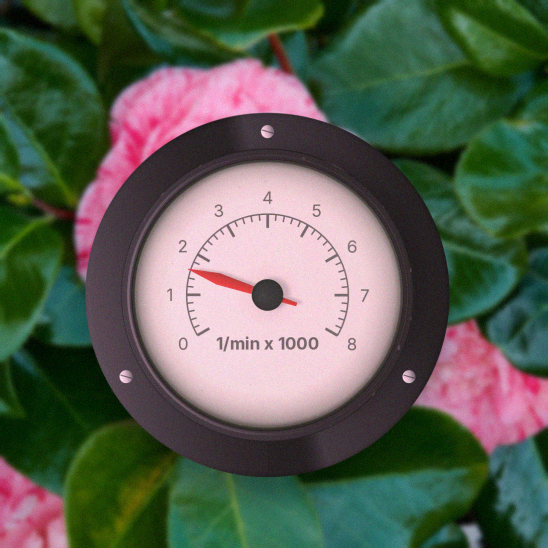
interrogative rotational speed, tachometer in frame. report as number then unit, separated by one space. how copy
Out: 1600 rpm
